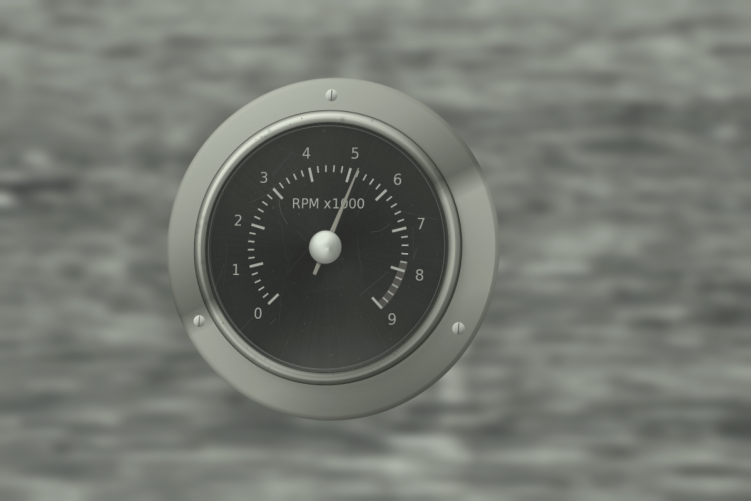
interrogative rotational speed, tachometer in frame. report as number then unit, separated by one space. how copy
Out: 5200 rpm
